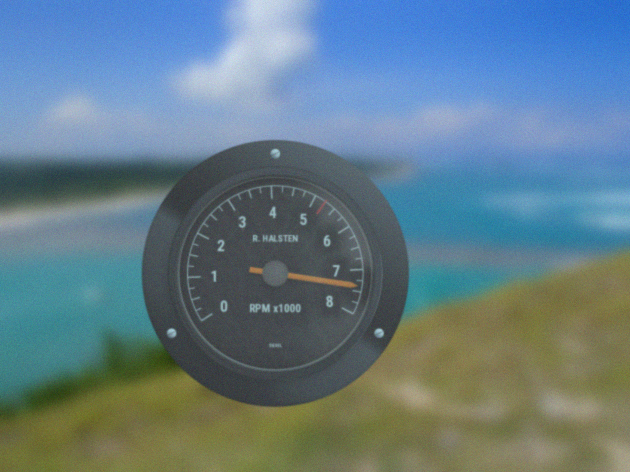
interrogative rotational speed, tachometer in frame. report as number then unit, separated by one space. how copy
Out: 7375 rpm
